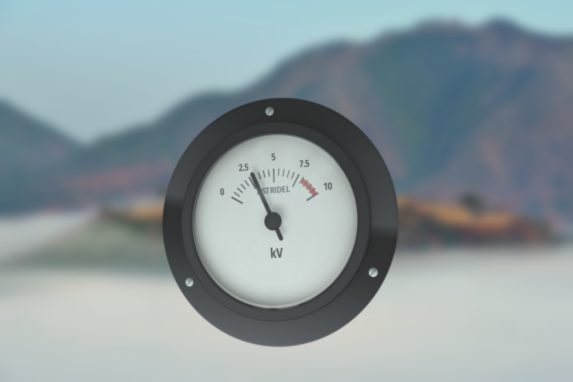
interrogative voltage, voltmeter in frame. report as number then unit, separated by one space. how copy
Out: 3 kV
